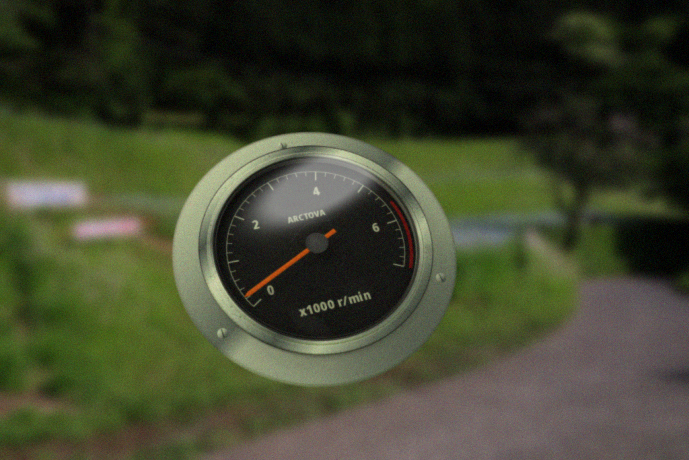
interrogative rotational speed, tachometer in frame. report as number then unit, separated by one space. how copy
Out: 200 rpm
